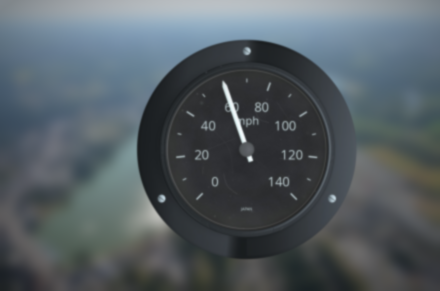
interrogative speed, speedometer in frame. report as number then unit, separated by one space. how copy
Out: 60 mph
